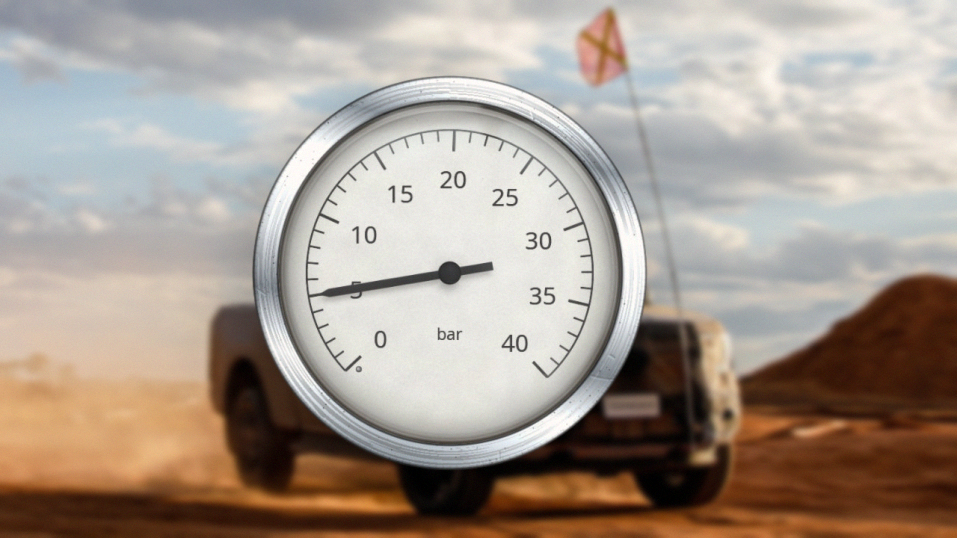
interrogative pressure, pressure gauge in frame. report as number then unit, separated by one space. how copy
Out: 5 bar
